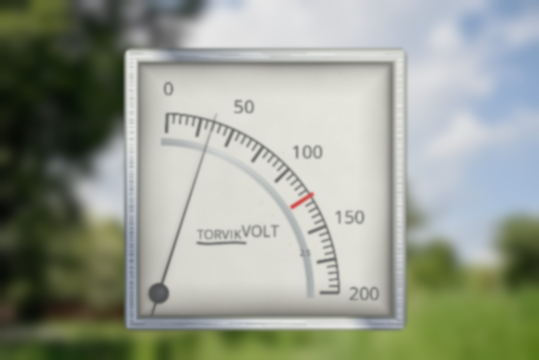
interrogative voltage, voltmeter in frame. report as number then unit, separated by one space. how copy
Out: 35 V
